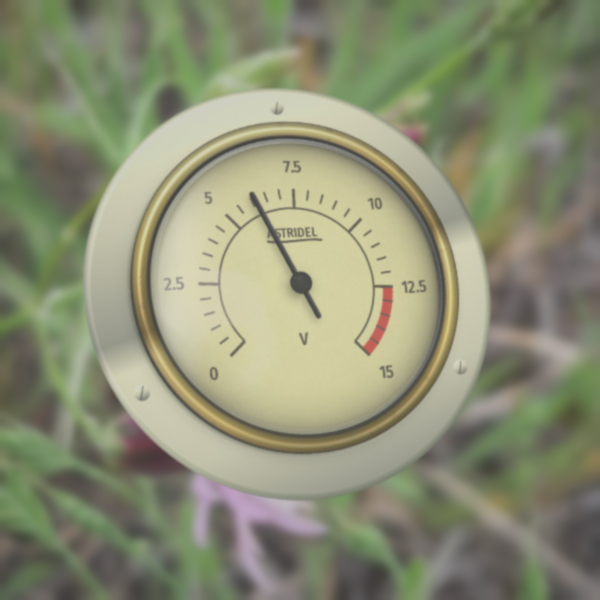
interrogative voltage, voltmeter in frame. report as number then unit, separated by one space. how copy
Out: 6 V
